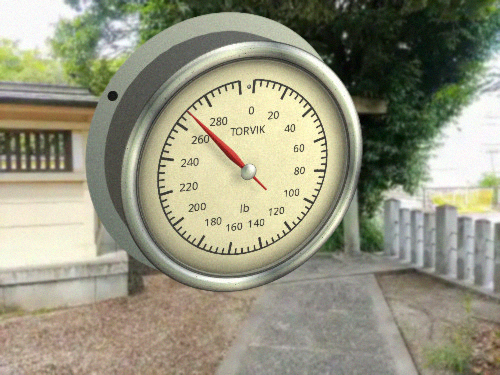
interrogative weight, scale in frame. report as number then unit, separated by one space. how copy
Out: 268 lb
